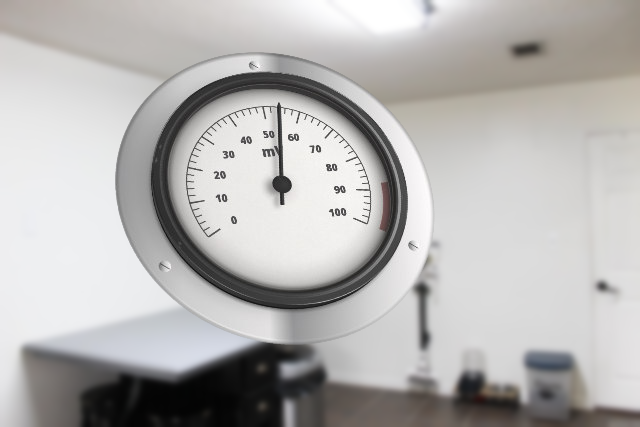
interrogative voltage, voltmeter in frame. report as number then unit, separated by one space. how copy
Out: 54 mV
